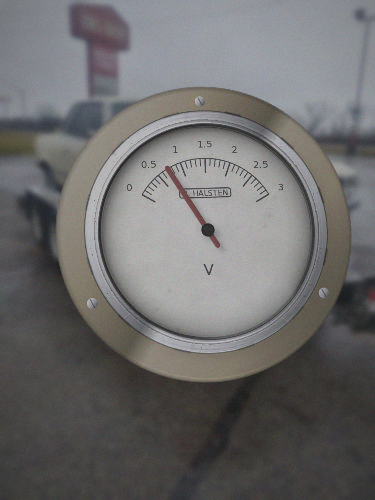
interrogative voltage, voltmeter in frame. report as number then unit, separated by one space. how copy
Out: 0.7 V
